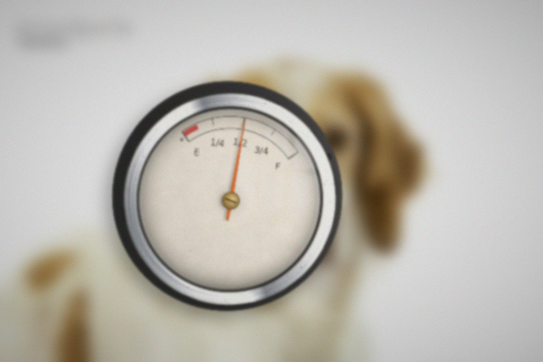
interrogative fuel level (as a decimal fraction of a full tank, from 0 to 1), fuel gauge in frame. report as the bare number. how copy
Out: 0.5
